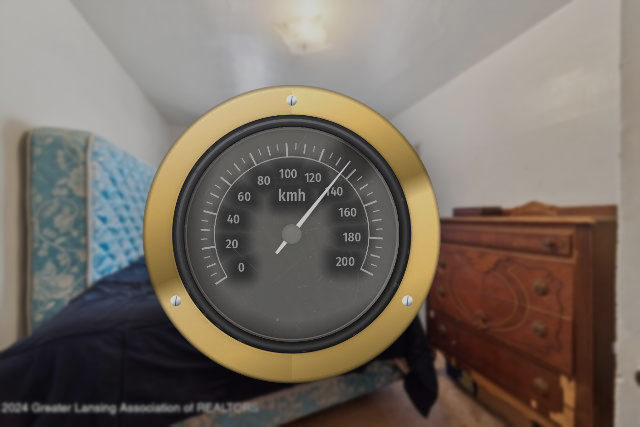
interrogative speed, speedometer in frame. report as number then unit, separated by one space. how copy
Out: 135 km/h
